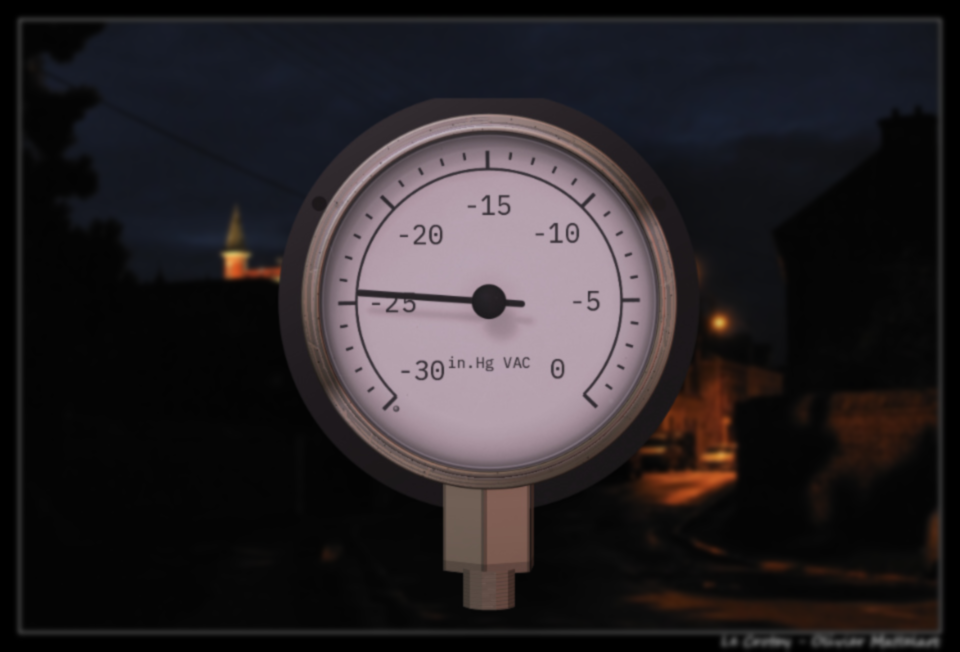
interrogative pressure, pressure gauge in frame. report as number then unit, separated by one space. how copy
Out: -24.5 inHg
